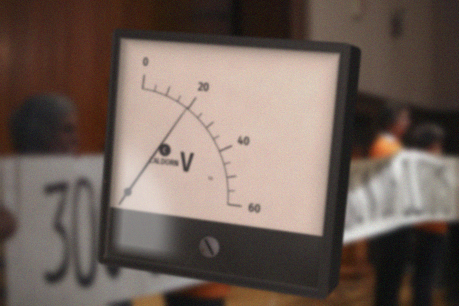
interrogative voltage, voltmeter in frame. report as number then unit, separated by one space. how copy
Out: 20 V
